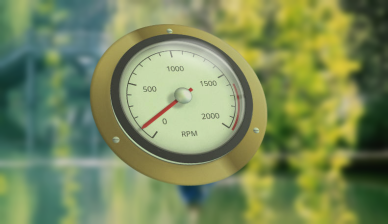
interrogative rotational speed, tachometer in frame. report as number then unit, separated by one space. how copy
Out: 100 rpm
